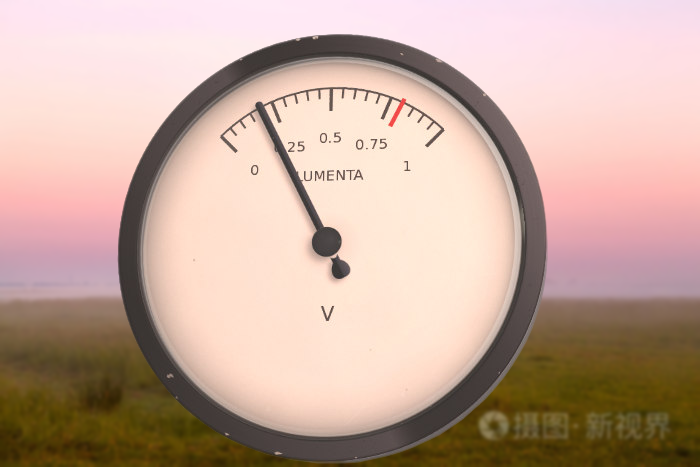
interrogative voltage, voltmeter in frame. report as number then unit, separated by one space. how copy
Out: 0.2 V
